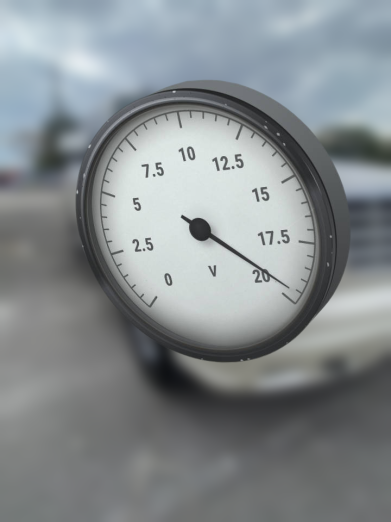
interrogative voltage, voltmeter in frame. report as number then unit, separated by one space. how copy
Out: 19.5 V
